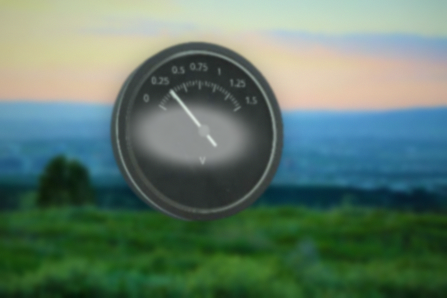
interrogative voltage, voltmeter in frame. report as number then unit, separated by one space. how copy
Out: 0.25 V
